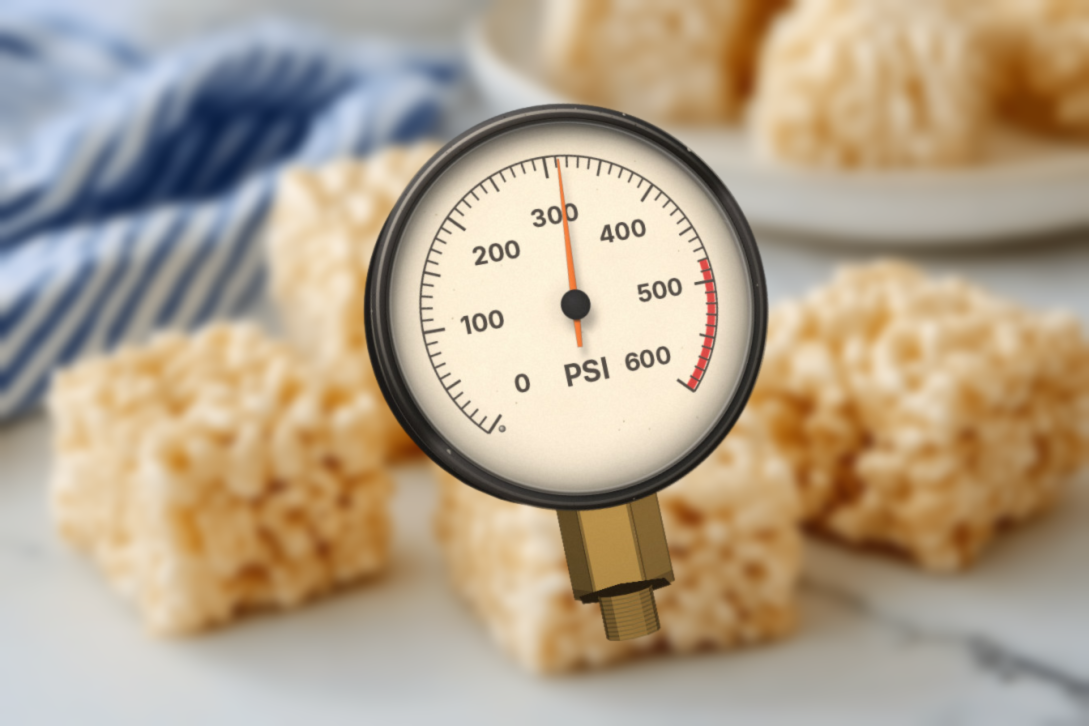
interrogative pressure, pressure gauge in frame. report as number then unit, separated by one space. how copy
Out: 310 psi
